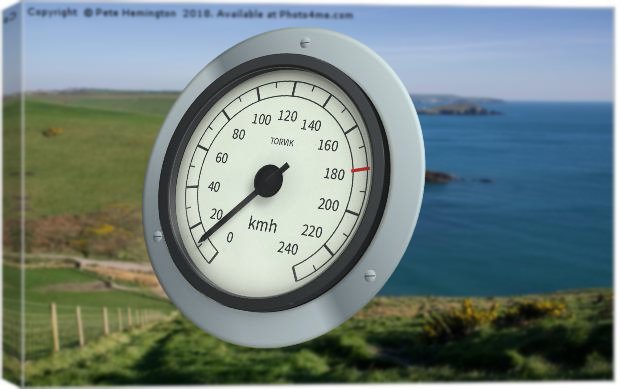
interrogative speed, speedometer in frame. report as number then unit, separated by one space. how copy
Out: 10 km/h
